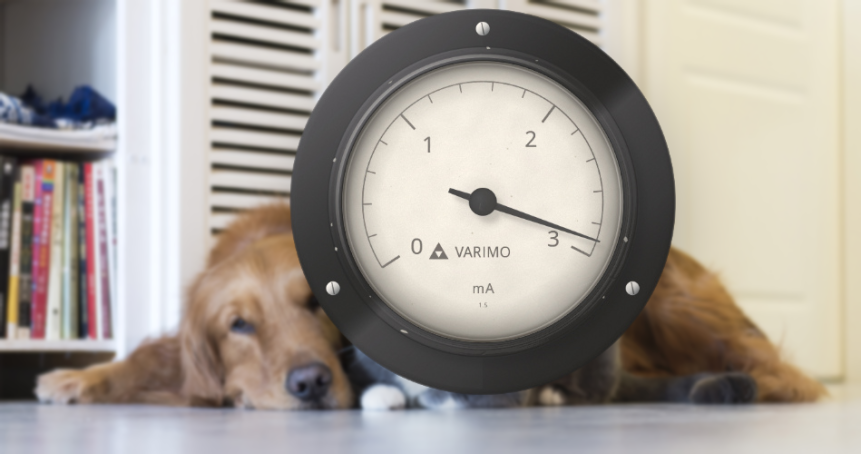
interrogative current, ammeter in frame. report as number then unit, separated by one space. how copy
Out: 2.9 mA
